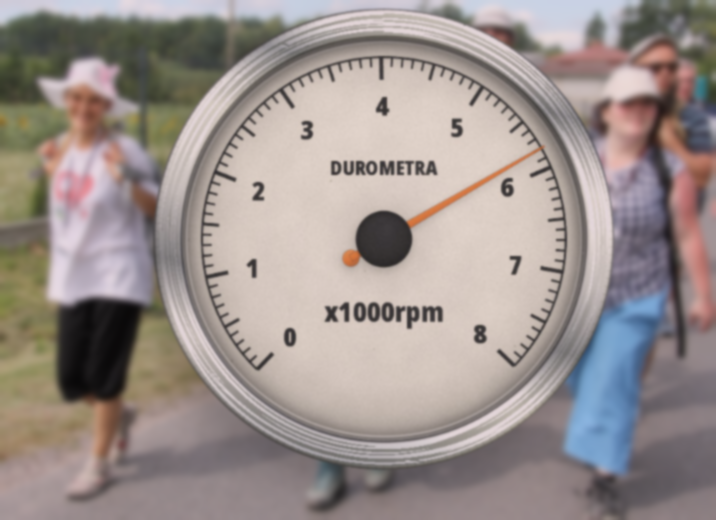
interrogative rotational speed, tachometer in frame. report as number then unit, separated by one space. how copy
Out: 5800 rpm
